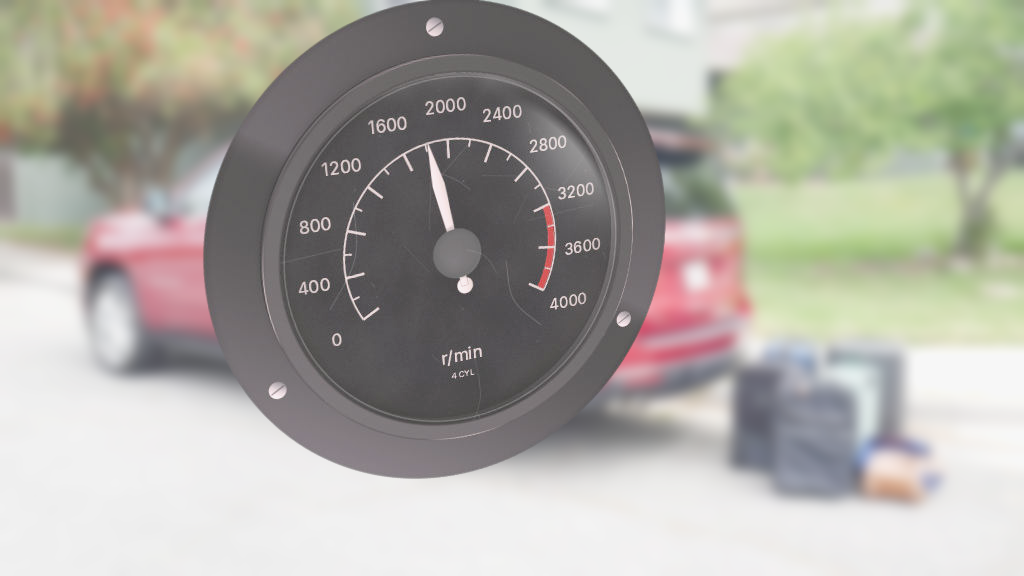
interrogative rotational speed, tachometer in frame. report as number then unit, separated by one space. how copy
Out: 1800 rpm
